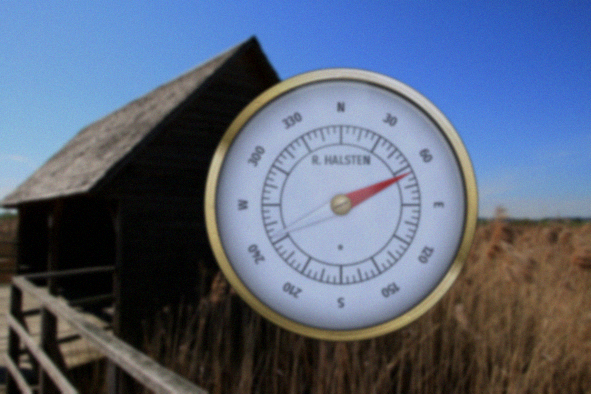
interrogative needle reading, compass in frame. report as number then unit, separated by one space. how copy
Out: 65 °
